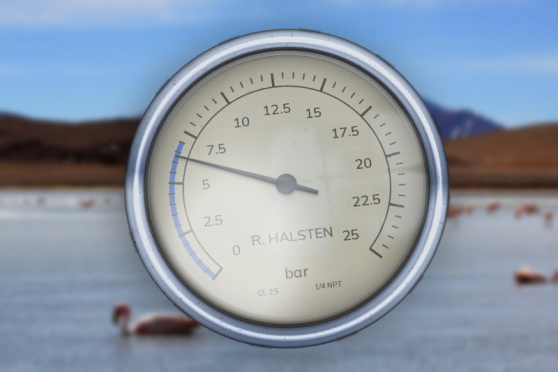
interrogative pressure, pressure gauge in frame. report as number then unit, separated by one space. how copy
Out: 6.25 bar
